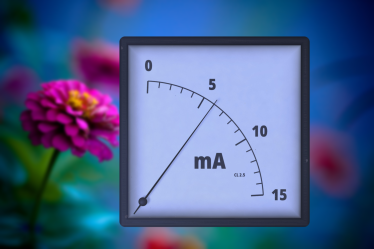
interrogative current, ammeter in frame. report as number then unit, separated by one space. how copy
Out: 6 mA
